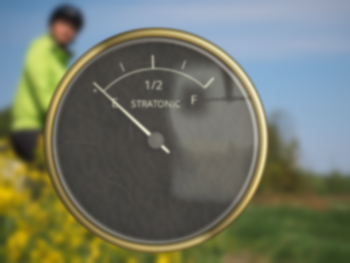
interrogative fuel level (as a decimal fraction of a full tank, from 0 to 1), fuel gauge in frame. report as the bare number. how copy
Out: 0
